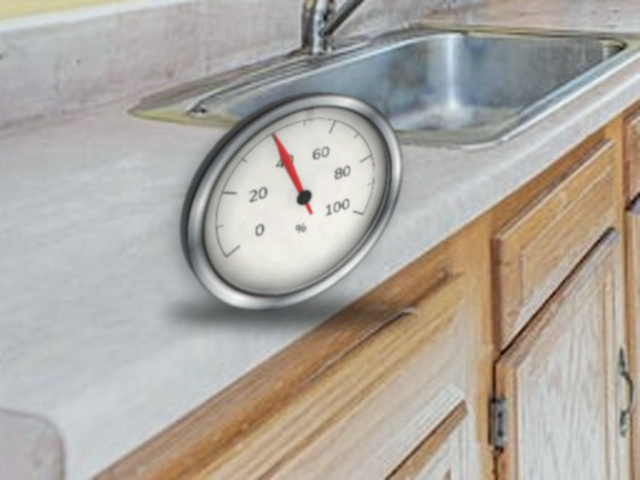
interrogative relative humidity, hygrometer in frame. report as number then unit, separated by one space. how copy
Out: 40 %
